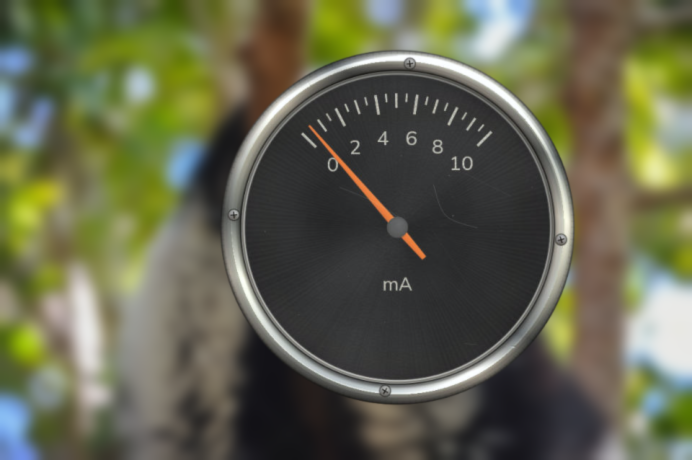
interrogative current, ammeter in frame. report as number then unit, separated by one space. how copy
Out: 0.5 mA
